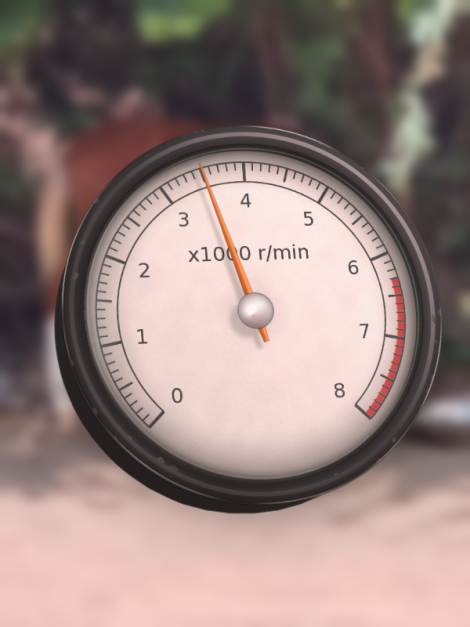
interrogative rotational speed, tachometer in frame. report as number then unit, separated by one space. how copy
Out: 3500 rpm
